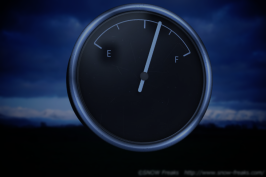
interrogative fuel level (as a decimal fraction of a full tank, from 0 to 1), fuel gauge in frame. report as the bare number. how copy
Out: 0.625
